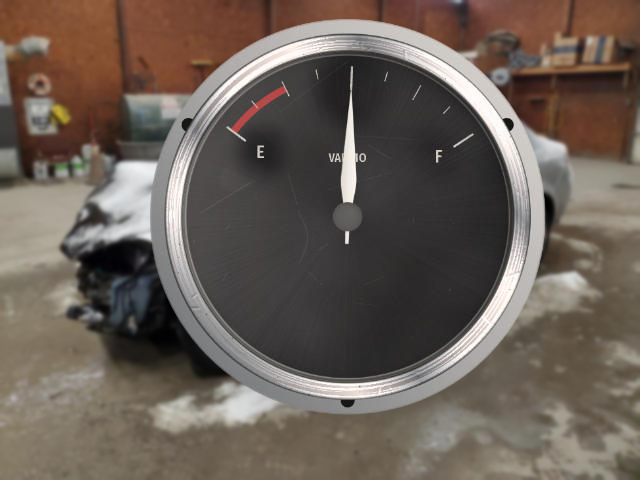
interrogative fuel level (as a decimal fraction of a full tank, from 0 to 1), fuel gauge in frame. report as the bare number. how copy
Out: 0.5
